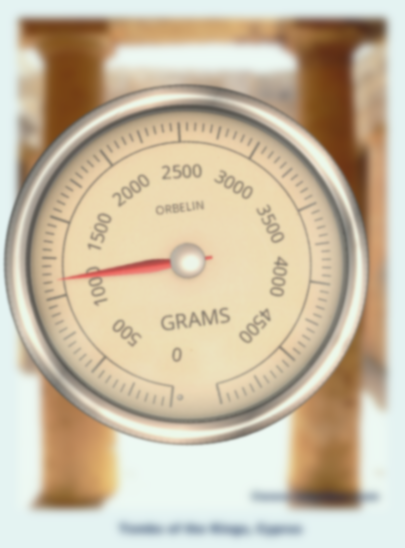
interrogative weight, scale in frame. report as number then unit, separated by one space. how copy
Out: 1100 g
